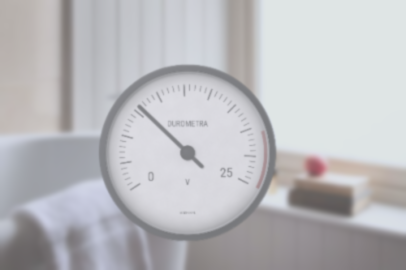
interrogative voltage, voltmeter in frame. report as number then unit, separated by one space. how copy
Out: 8 V
